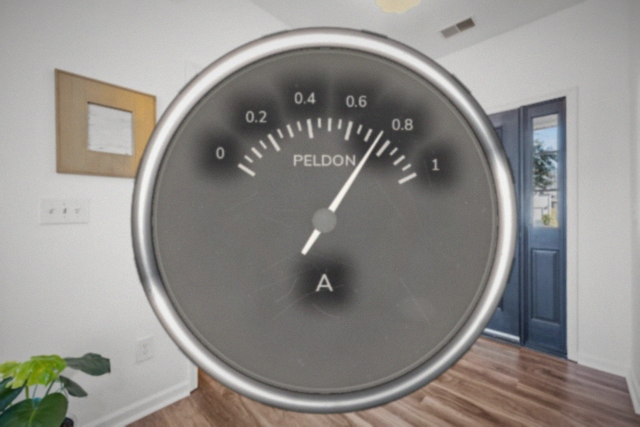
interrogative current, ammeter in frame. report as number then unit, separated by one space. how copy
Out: 0.75 A
